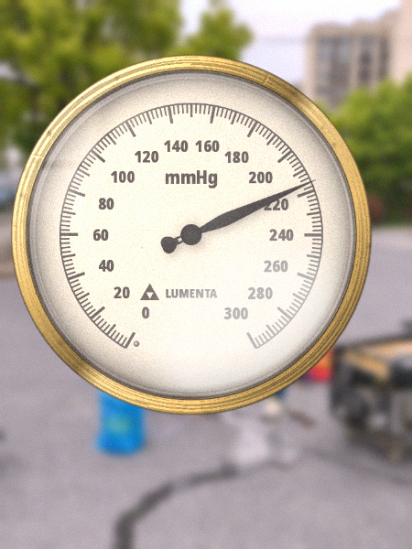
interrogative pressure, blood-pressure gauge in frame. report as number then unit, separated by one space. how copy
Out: 216 mmHg
